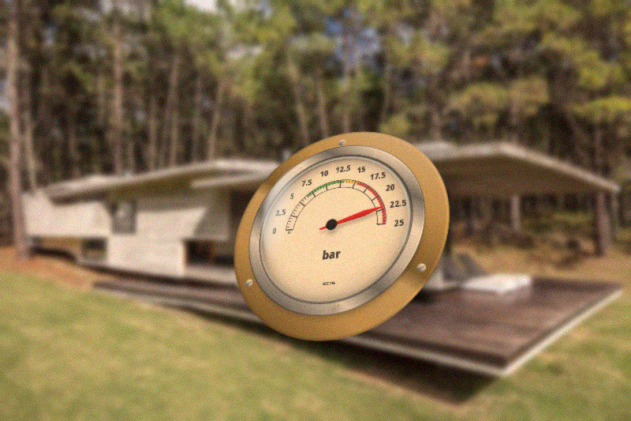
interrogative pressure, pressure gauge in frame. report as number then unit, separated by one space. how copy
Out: 22.5 bar
